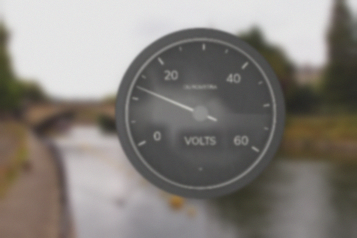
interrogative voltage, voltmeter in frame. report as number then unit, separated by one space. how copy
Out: 12.5 V
